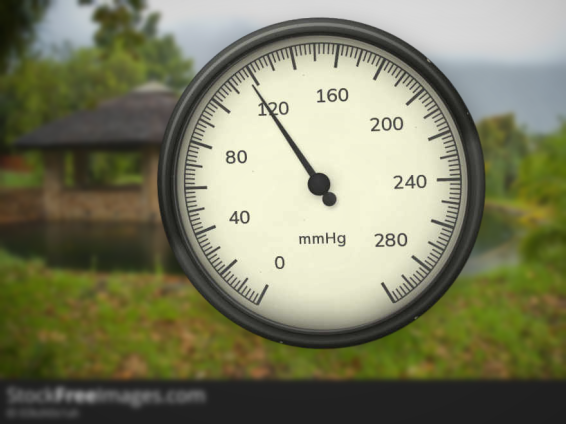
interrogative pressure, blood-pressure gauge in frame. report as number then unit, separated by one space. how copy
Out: 118 mmHg
